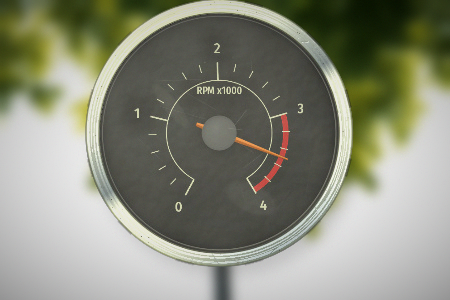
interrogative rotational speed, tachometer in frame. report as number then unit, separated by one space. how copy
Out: 3500 rpm
